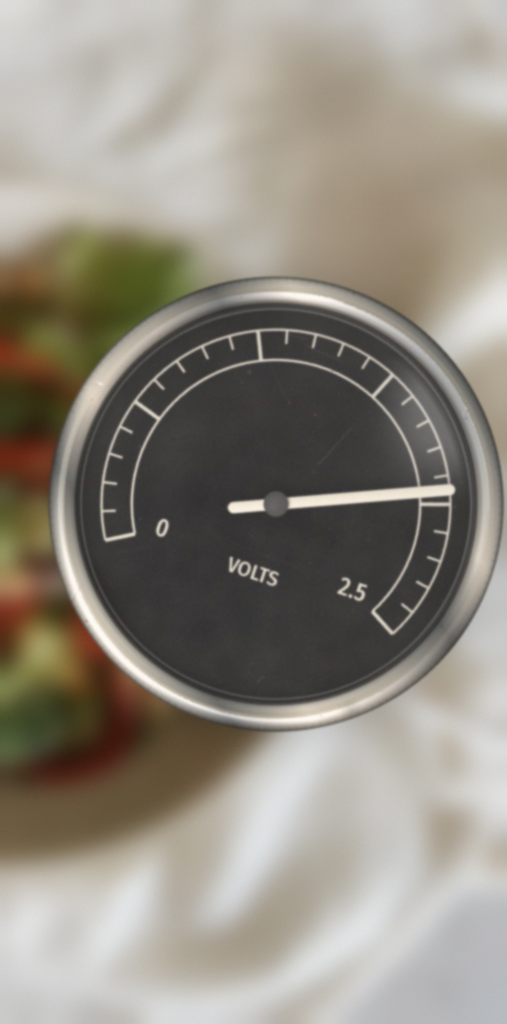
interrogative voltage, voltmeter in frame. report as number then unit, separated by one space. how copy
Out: 1.95 V
